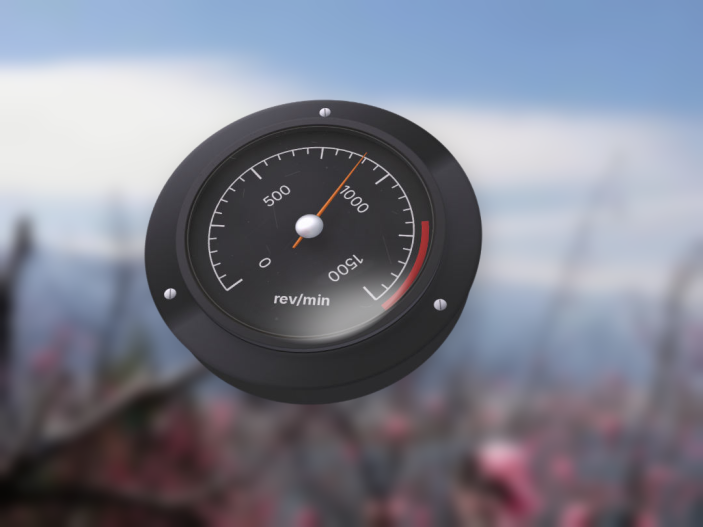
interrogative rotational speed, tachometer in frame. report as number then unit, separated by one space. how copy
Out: 900 rpm
